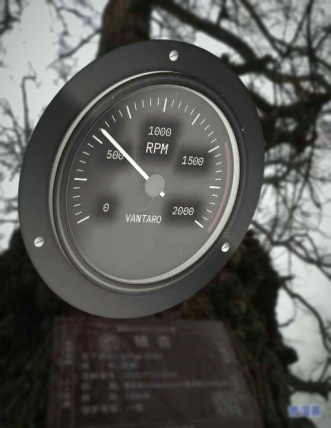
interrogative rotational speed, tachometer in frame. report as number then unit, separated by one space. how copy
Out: 550 rpm
